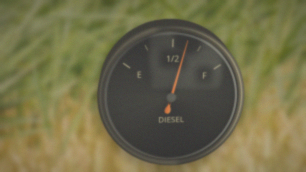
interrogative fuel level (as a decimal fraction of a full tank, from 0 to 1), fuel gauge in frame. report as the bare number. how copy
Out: 0.625
